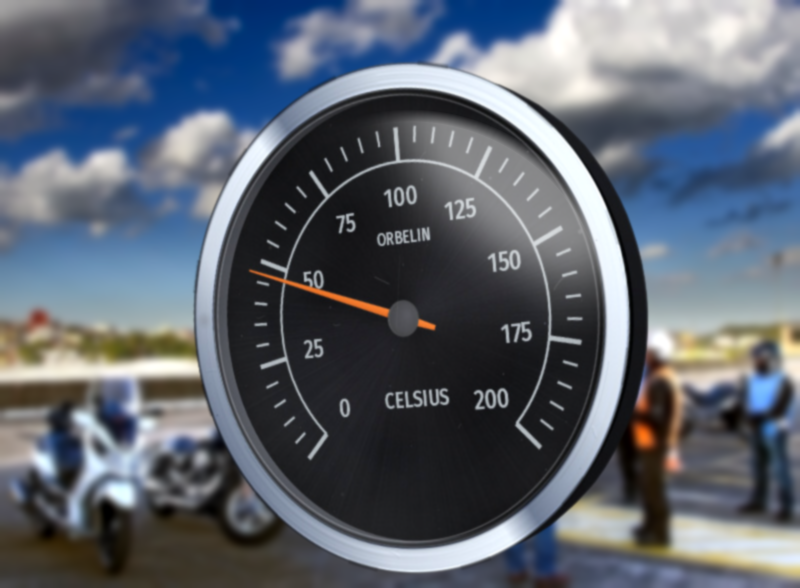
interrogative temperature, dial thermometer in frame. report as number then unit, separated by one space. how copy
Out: 47.5 °C
